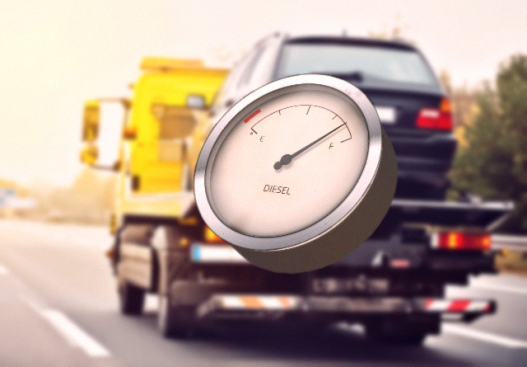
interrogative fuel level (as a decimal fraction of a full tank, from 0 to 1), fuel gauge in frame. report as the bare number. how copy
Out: 0.875
